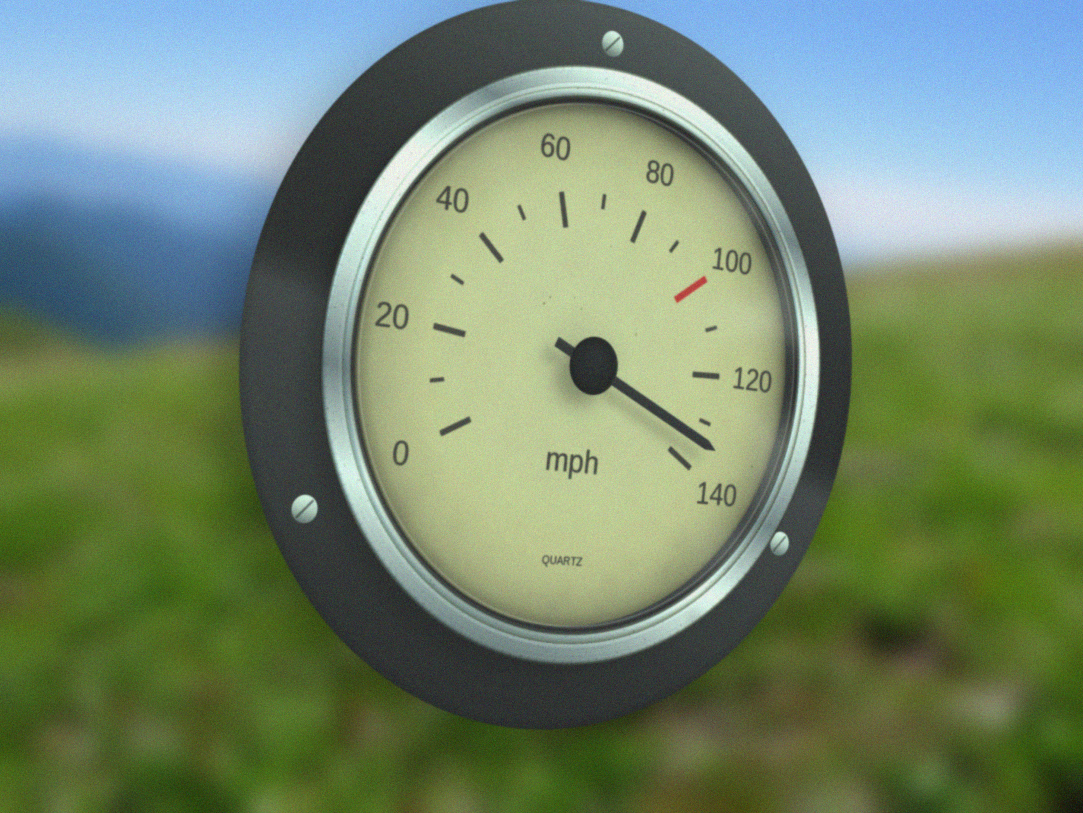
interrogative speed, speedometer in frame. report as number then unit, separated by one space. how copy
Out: 135 mph
